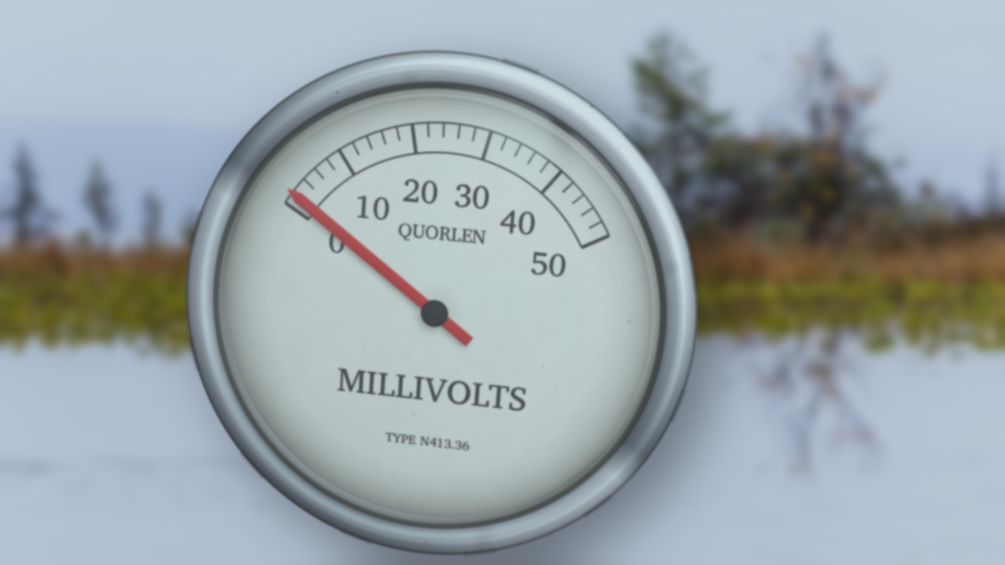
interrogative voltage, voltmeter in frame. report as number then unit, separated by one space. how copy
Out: 2 mV
